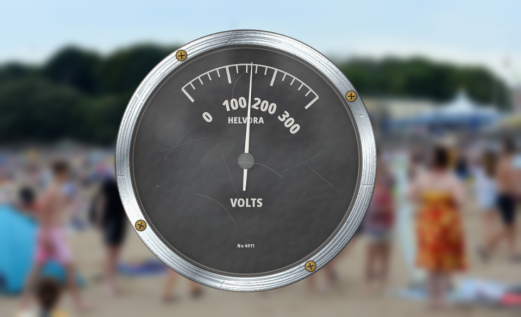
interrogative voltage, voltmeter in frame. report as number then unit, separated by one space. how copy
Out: 150 V
